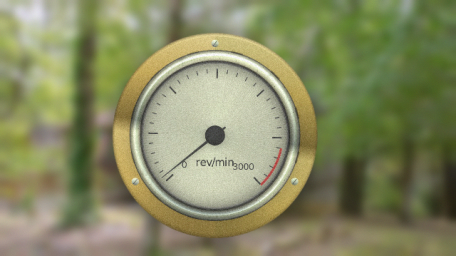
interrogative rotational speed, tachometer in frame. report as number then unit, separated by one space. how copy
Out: 50 rpm
